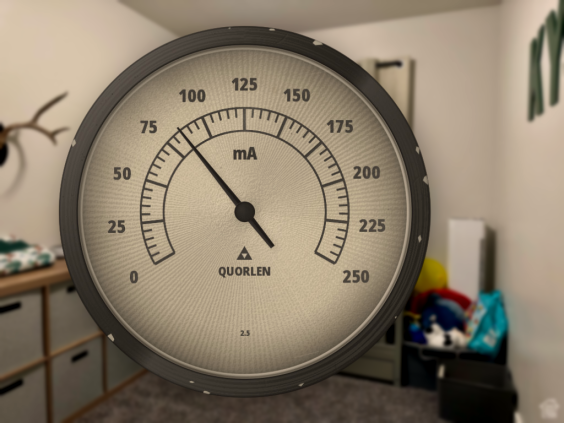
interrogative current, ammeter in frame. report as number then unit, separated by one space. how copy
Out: 85 mA
